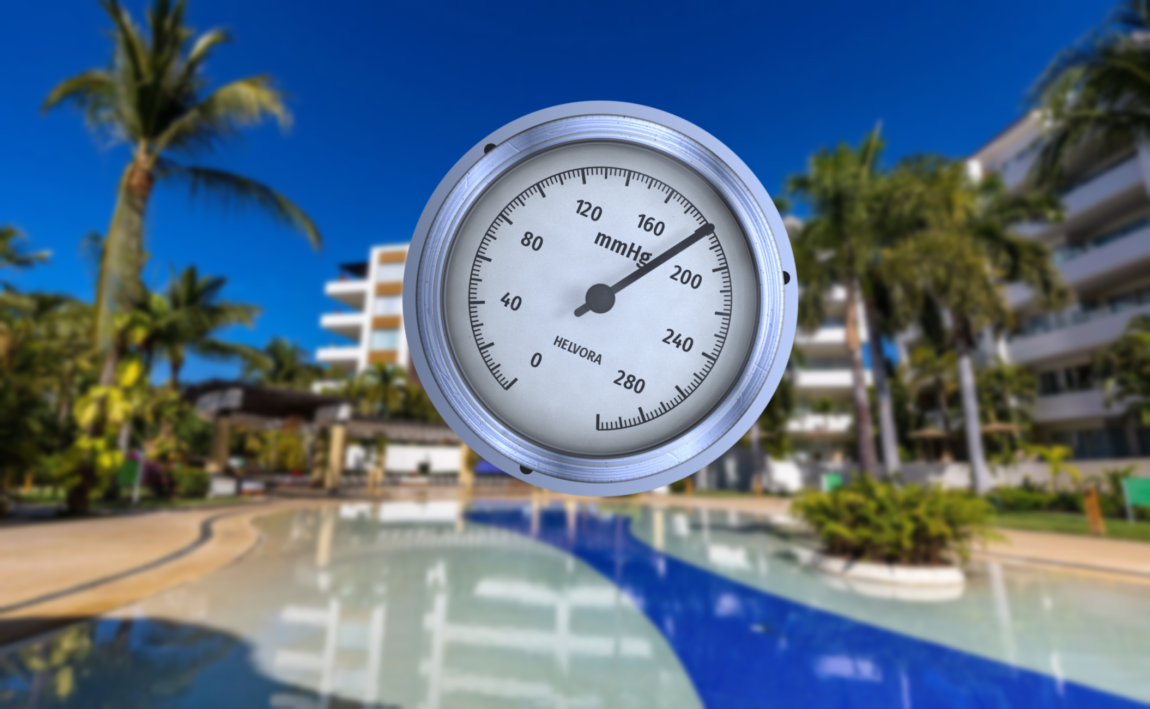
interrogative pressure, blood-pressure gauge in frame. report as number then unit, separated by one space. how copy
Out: 182 mmHg
